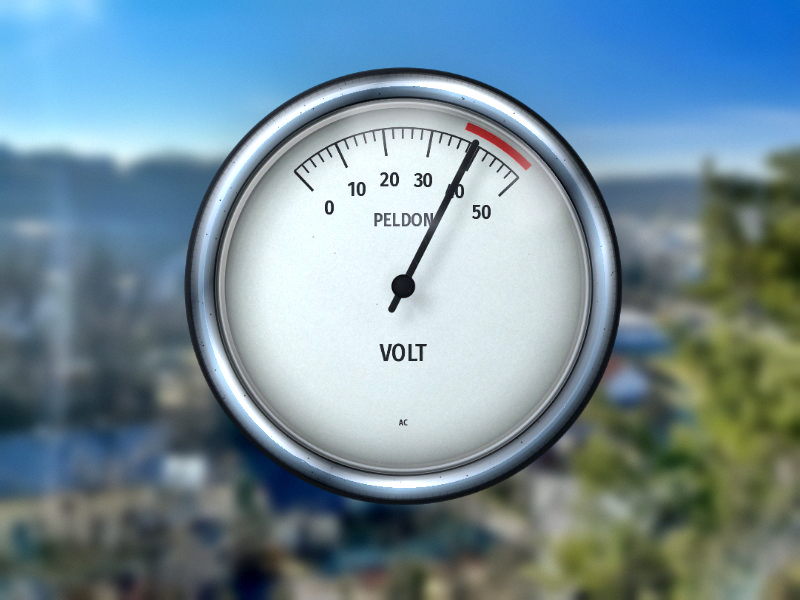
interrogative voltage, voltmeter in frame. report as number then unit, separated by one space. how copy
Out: 39 V
